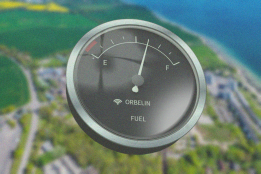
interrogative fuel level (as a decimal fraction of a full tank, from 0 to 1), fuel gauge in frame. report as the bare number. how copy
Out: 0.625
